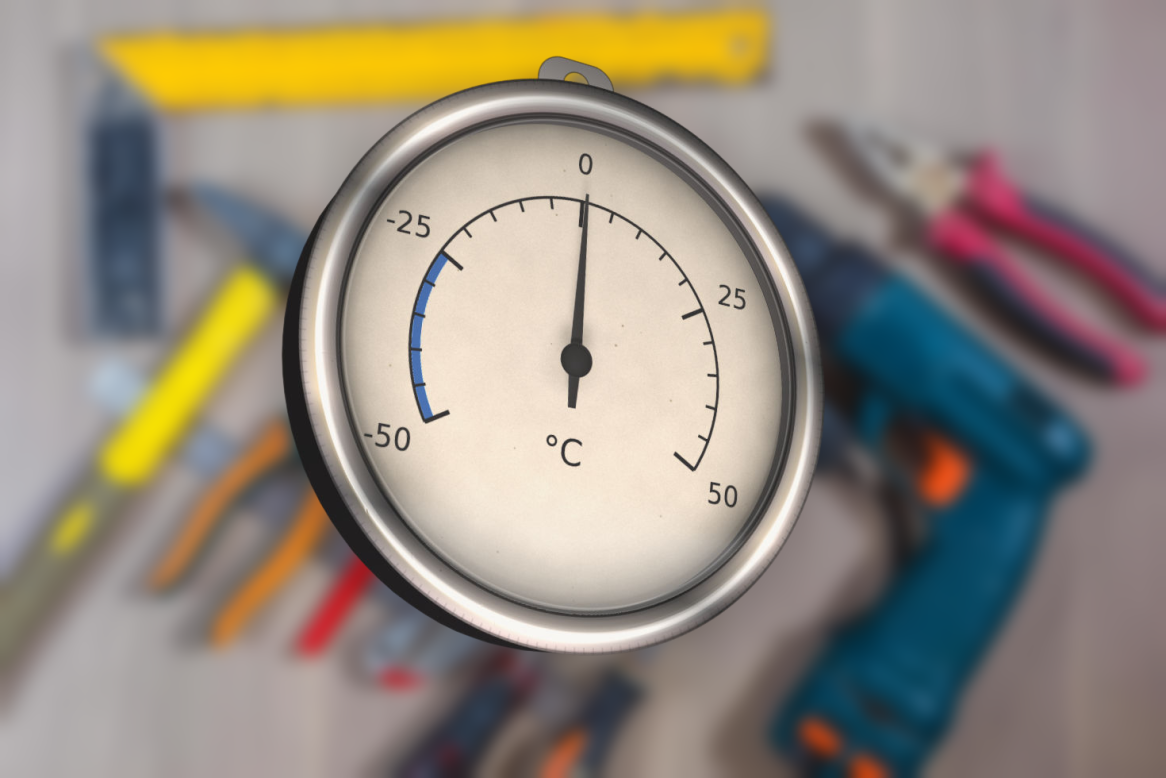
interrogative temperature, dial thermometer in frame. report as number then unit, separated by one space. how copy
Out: 0 °C
